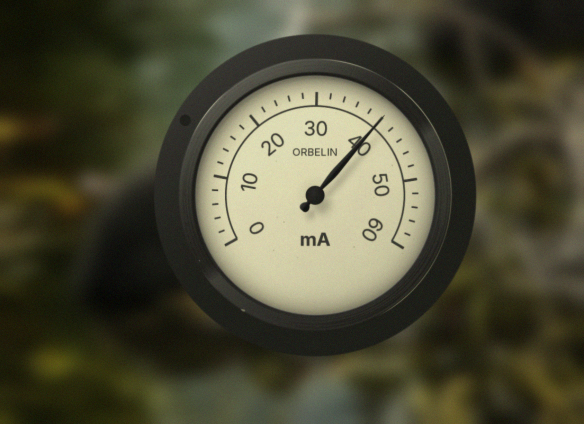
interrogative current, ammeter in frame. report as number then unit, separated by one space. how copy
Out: 40 mA
